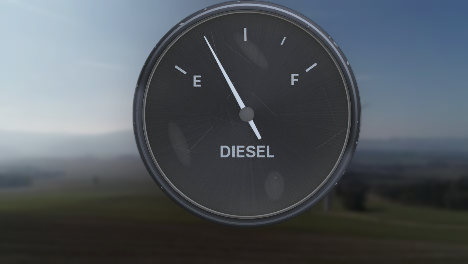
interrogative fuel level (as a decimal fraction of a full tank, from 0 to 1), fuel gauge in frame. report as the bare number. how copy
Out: 0.25
